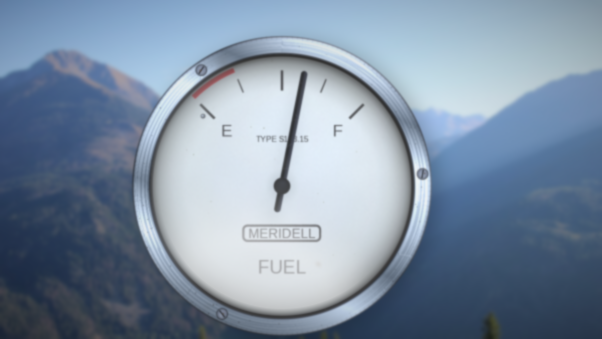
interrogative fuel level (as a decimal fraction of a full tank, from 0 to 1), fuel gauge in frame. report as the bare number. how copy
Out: 0.625
